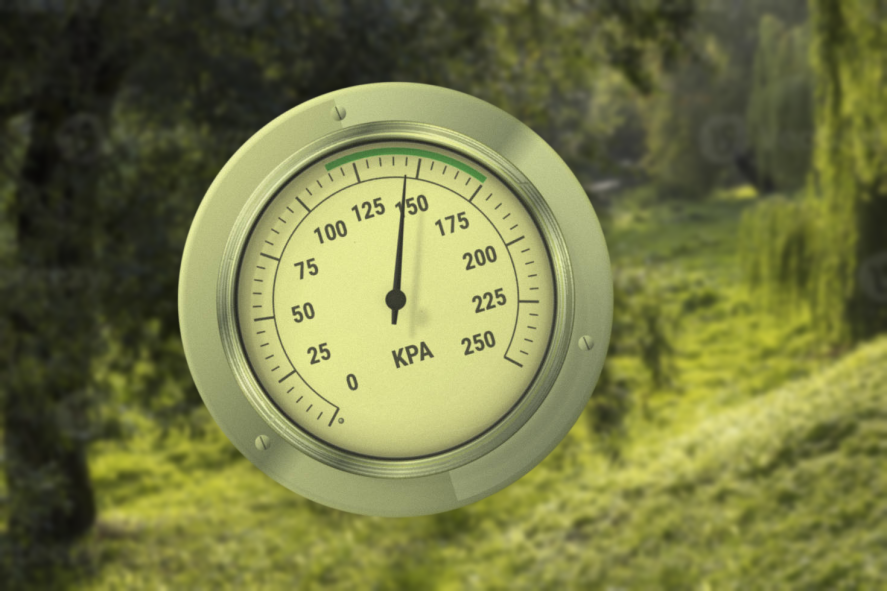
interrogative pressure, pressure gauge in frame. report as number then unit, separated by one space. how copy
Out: 145 kPa
